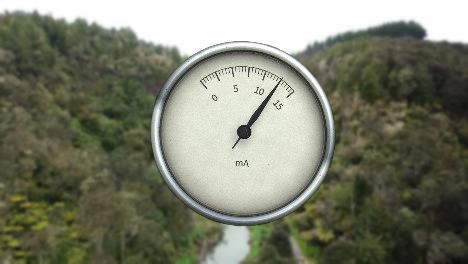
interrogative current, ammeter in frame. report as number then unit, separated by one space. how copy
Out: 12.5 mA
